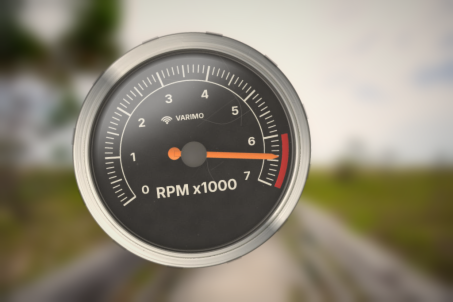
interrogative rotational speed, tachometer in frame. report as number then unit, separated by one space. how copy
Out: 6400 rpm
